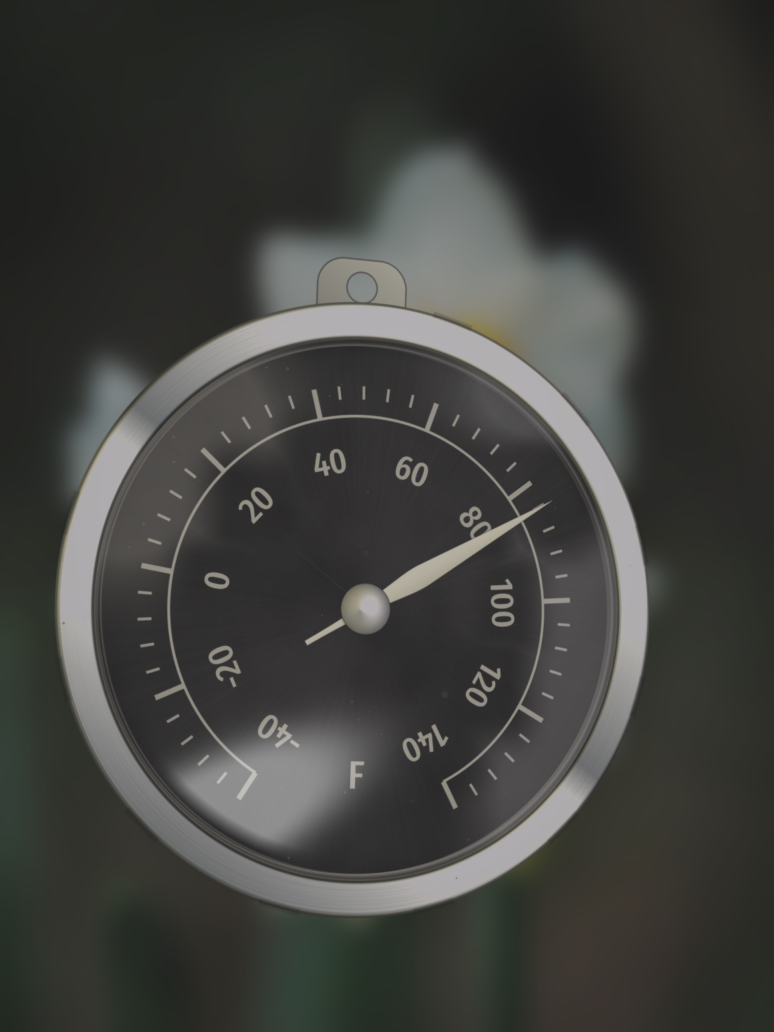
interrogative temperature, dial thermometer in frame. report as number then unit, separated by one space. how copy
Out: 84 °F
